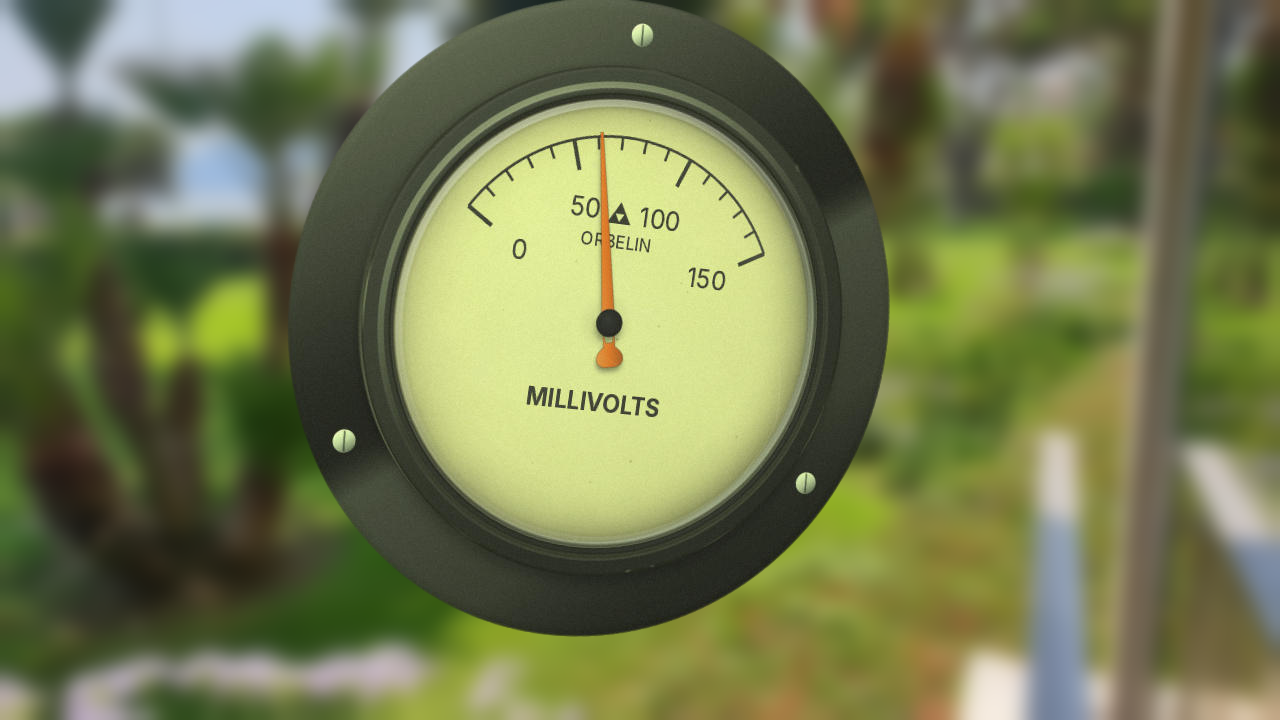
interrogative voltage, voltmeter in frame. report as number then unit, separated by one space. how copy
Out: 60 mV
